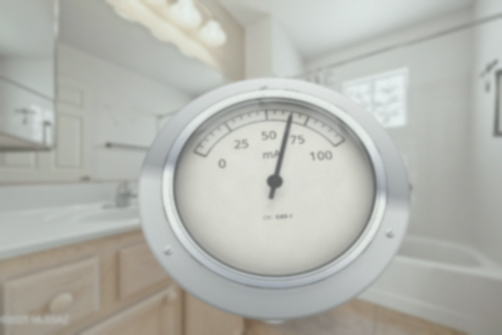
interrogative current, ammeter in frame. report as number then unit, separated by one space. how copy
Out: 65 mA
